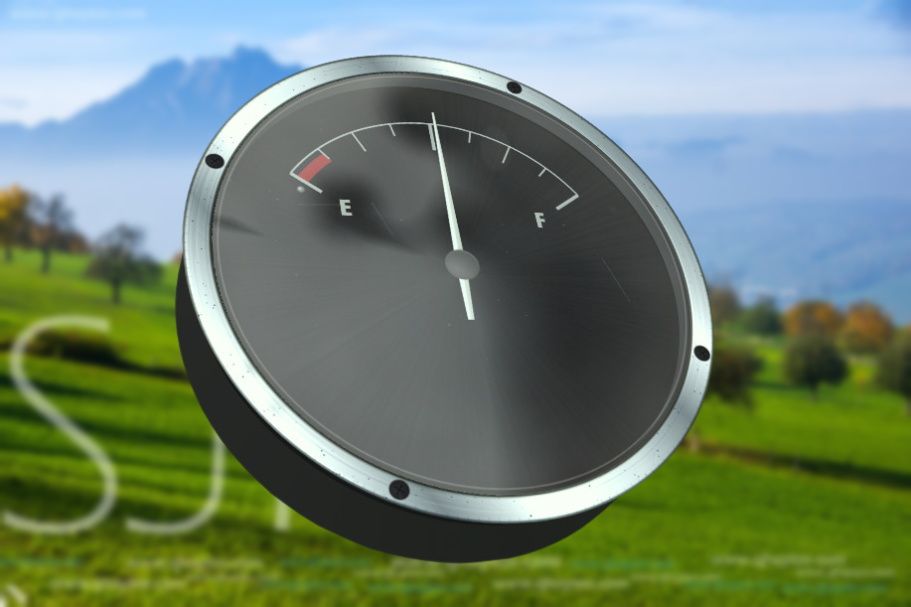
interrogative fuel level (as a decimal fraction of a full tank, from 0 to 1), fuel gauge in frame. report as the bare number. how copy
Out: 0.5
